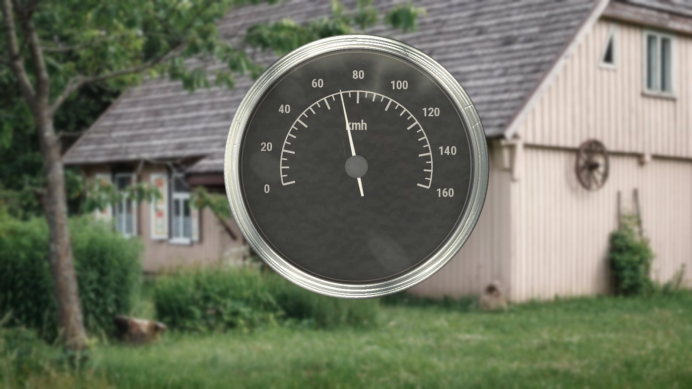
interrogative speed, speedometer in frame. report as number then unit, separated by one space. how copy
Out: 70 km/h
